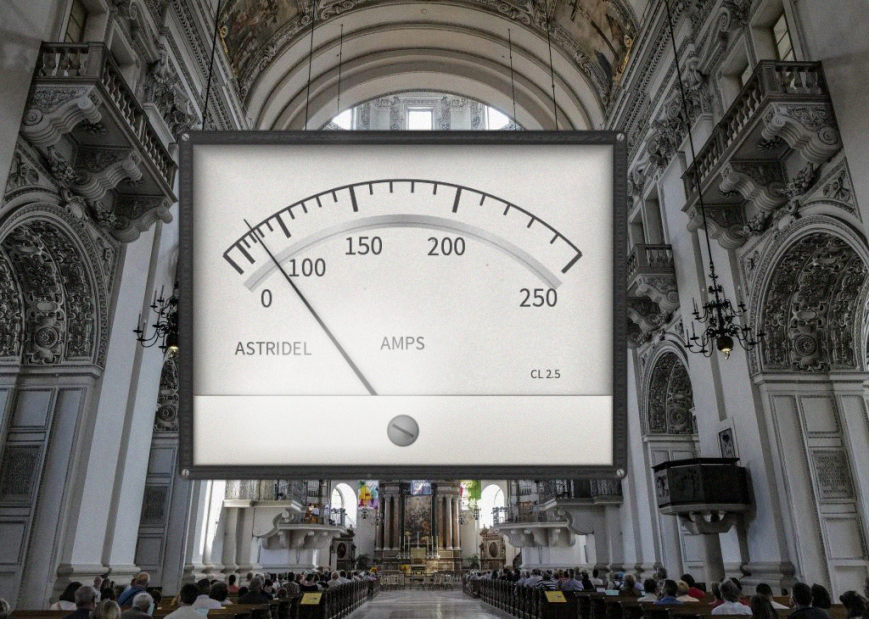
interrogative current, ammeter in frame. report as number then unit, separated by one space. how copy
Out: 75 A
